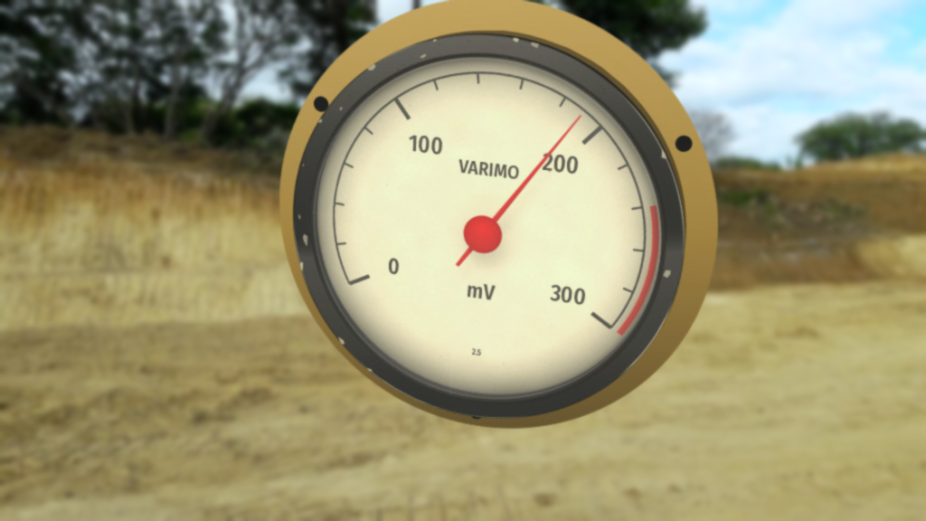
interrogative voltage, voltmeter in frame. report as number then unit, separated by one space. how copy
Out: 190 mV
